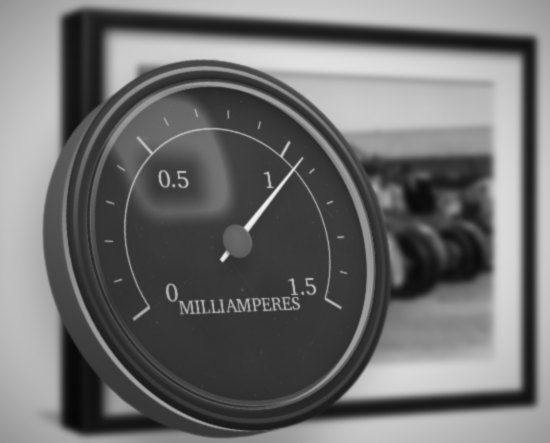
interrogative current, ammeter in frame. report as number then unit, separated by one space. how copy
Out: 1.05 mA
